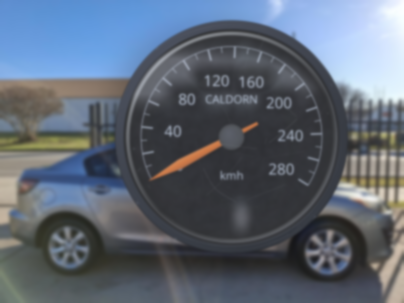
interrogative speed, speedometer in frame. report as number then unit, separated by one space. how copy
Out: 0 km/h
